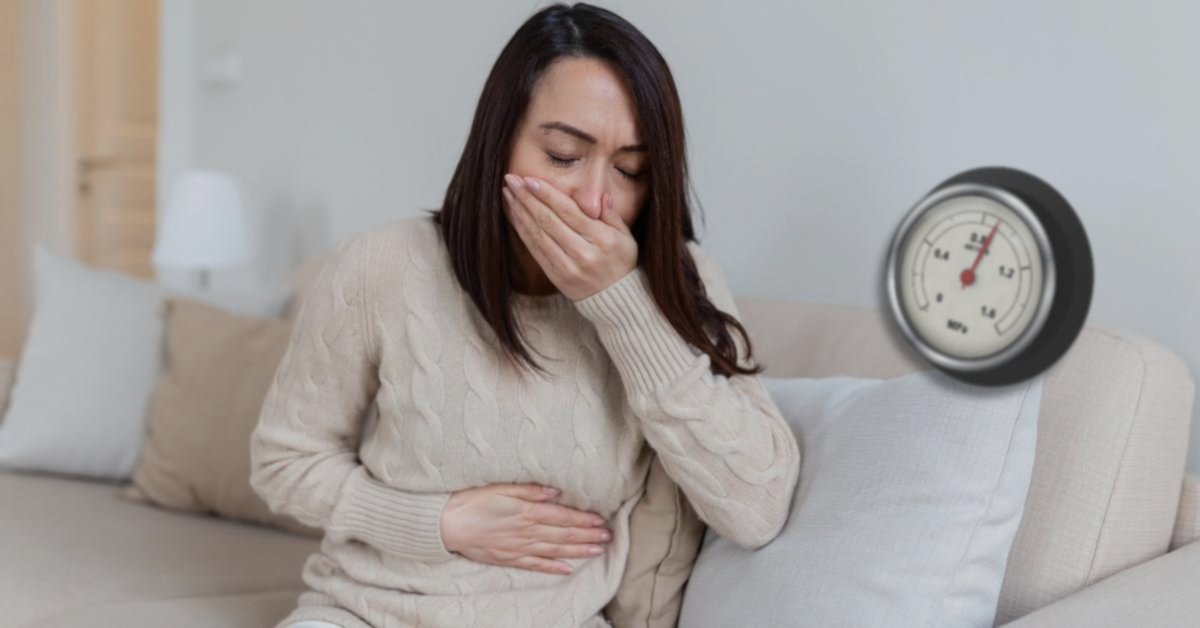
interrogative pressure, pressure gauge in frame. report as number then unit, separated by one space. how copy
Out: 0.9 MPa
